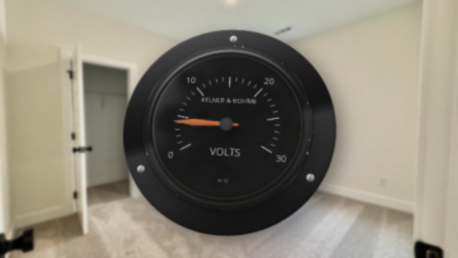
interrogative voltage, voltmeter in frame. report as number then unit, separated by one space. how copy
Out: 4 V
